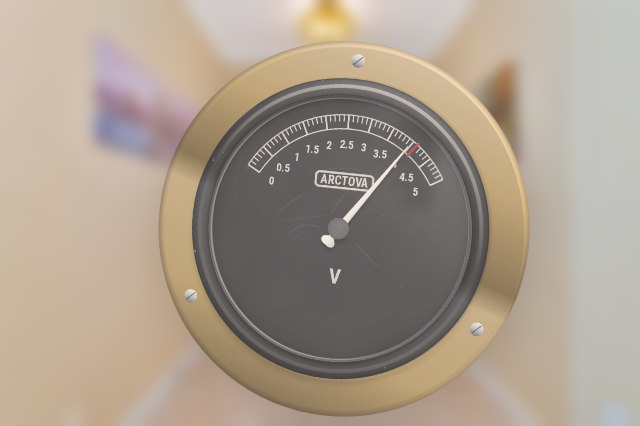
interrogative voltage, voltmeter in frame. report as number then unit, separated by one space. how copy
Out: 4 V
